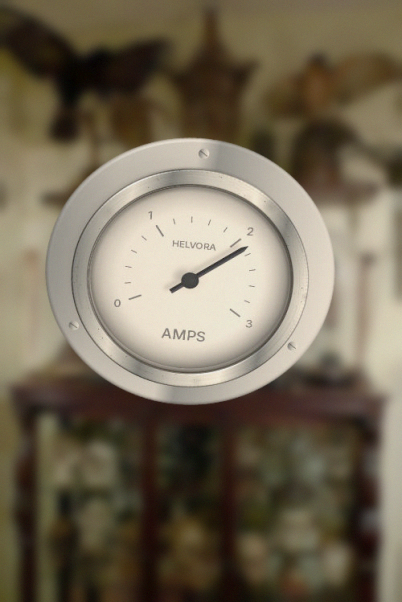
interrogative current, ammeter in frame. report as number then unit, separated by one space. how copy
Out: 2.1 A
